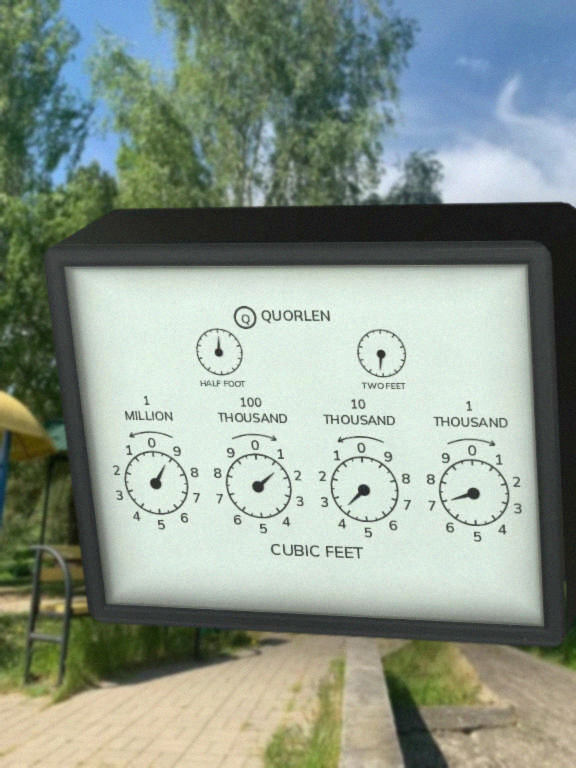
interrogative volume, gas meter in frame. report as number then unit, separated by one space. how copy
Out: 913700 ft³
